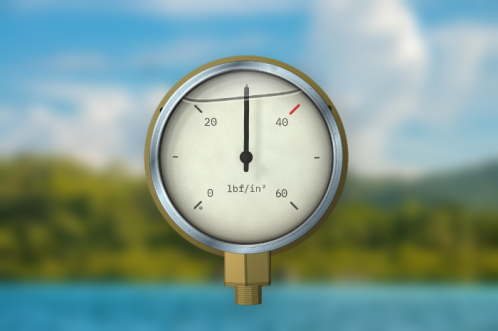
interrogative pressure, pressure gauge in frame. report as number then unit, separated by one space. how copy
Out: 30 psi
